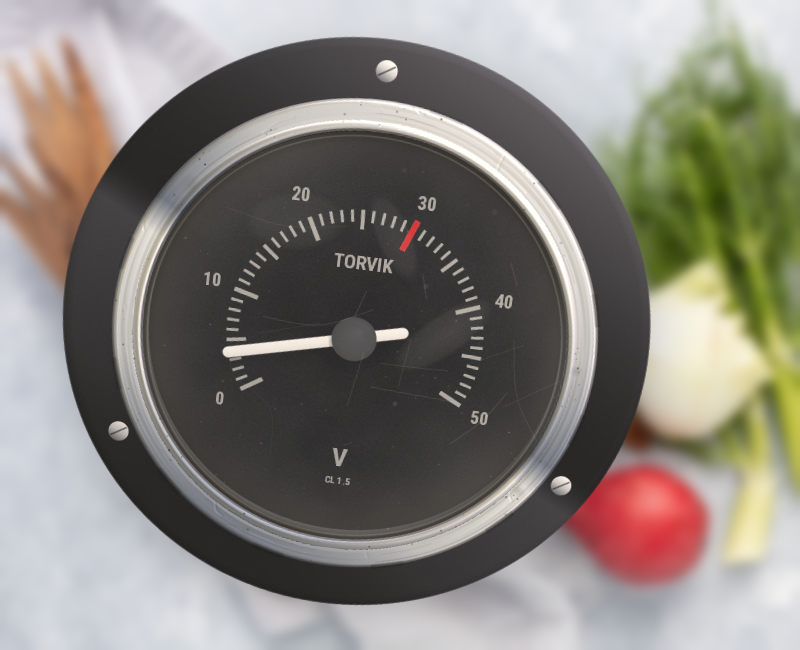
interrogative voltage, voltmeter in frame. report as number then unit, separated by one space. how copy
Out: 4 V
